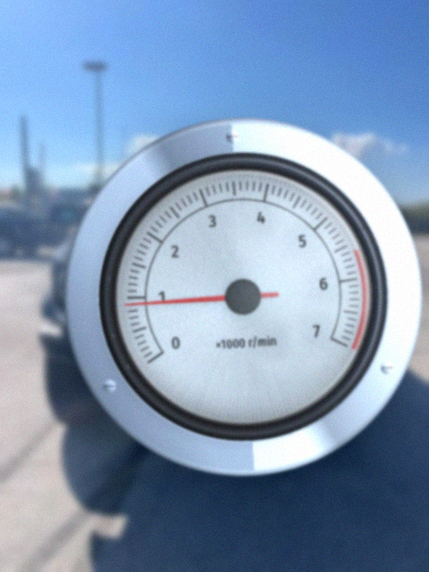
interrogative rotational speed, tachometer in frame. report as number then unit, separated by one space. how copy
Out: 900 rpm
